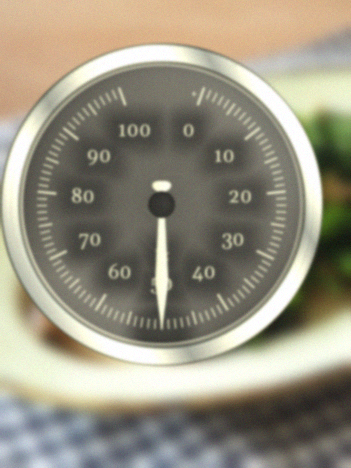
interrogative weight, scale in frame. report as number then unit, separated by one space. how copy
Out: 50 kg
